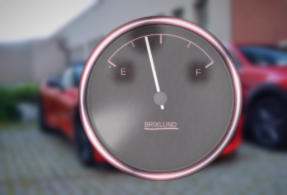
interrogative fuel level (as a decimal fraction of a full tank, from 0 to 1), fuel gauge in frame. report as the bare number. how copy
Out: 0.375
